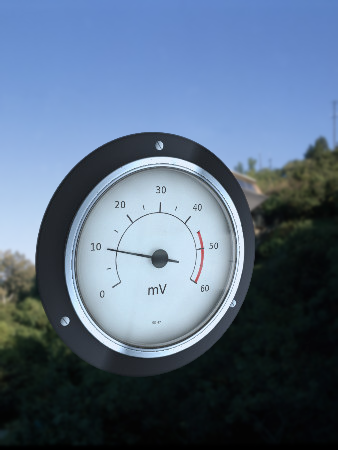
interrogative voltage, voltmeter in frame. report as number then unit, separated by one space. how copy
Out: 10 mV
